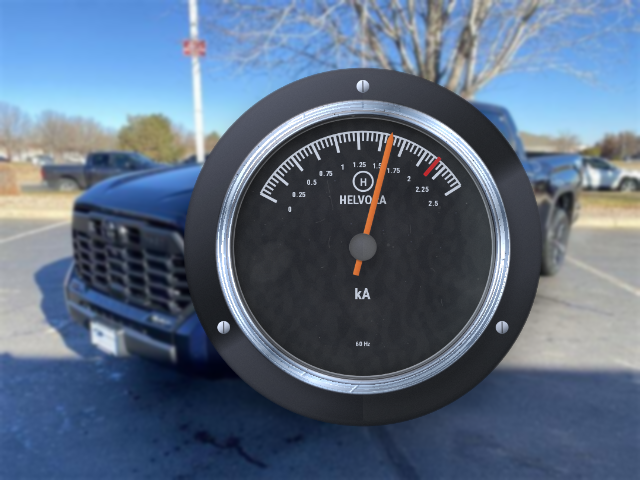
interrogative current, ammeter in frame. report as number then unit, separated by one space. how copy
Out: 1.6 kA
